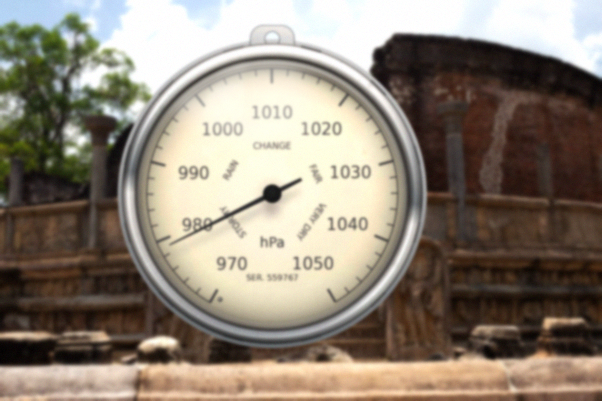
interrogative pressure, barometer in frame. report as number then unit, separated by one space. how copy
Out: 979 hPa
